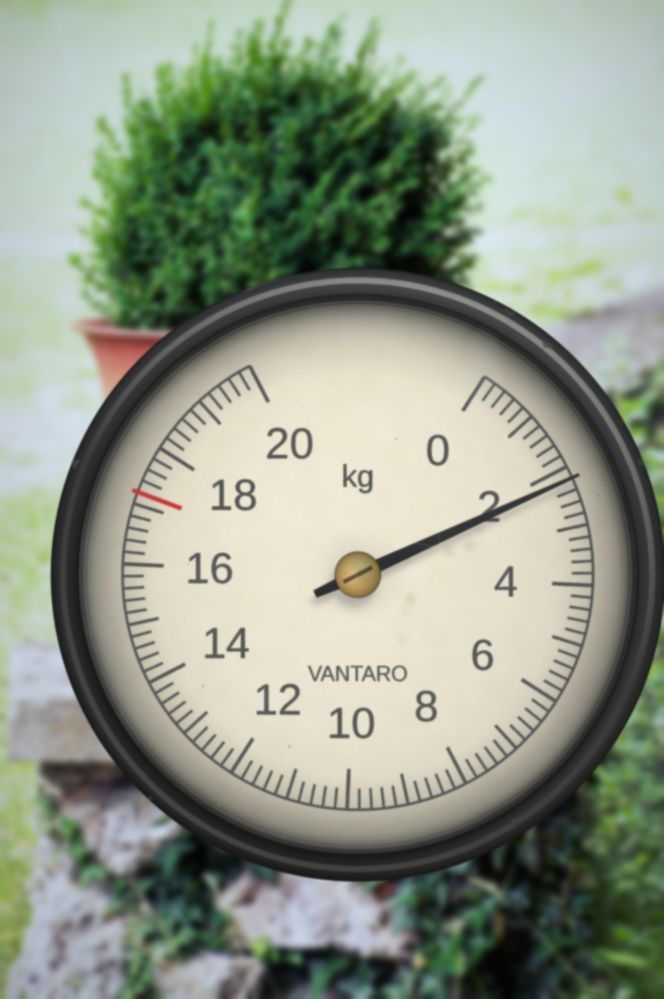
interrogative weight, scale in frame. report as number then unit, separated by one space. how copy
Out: 2.2 kg
